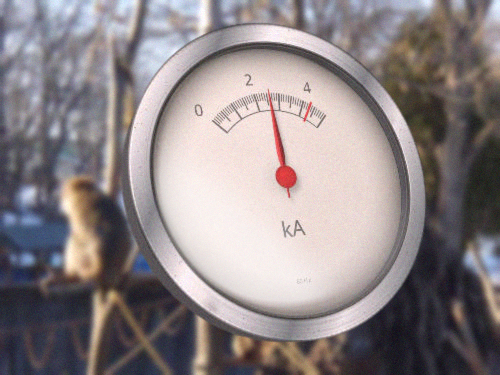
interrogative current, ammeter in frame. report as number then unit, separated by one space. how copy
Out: 2.5 kA
